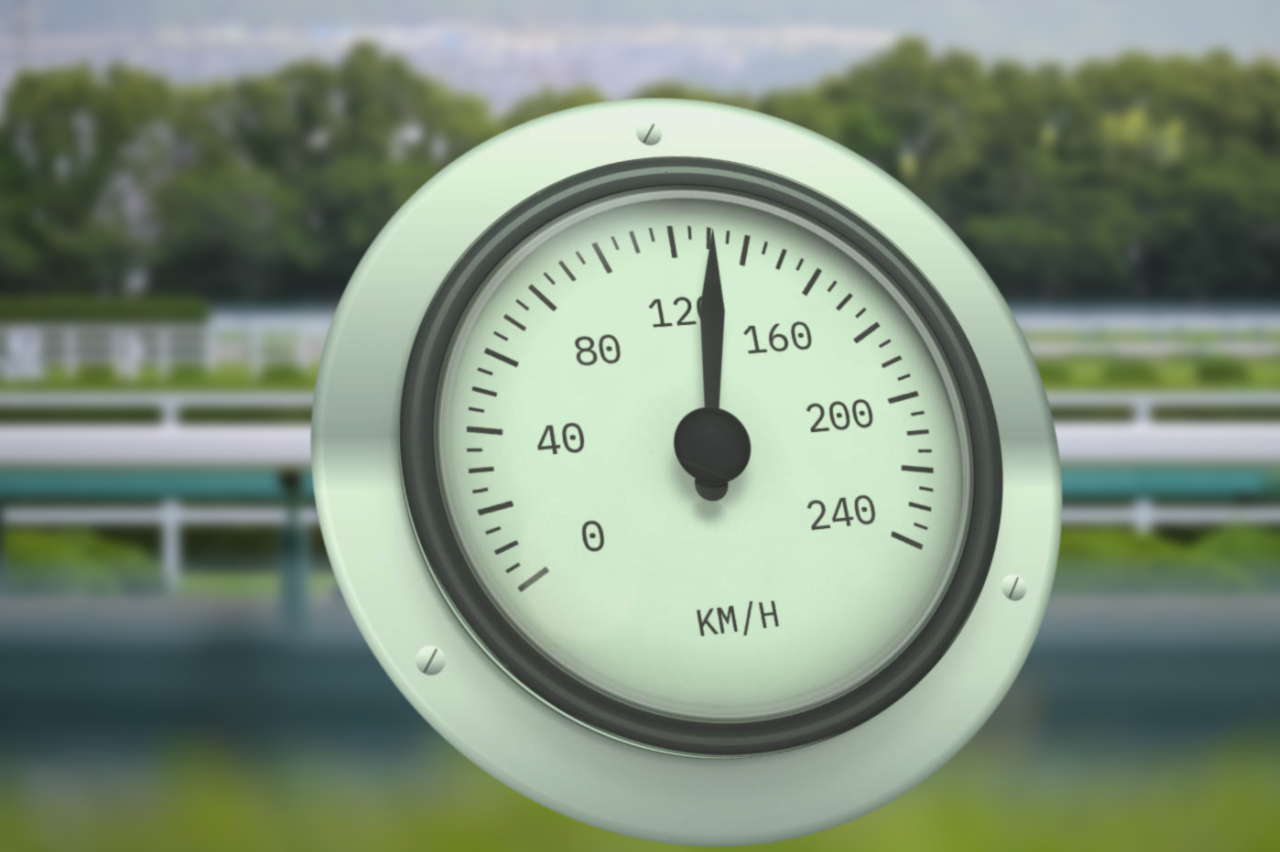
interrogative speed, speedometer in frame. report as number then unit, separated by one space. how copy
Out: 130 km/h
